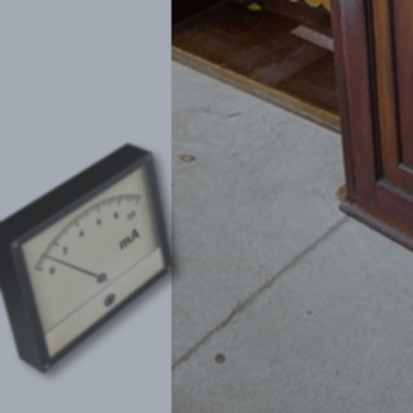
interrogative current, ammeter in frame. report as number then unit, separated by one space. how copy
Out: 1 mA
